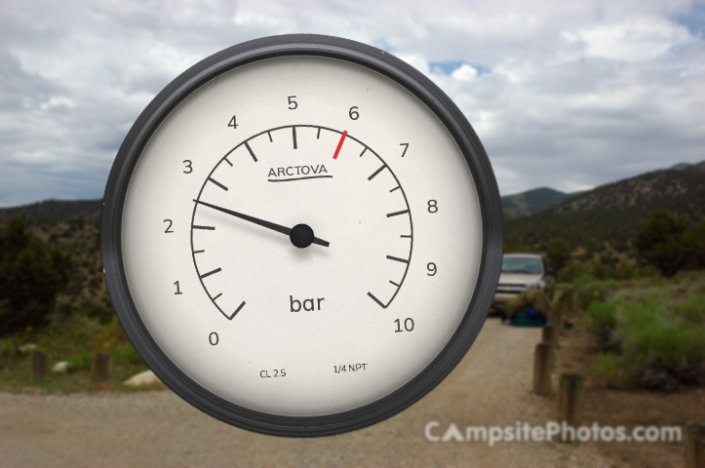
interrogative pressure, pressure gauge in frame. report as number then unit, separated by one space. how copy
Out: 2.5 bar
